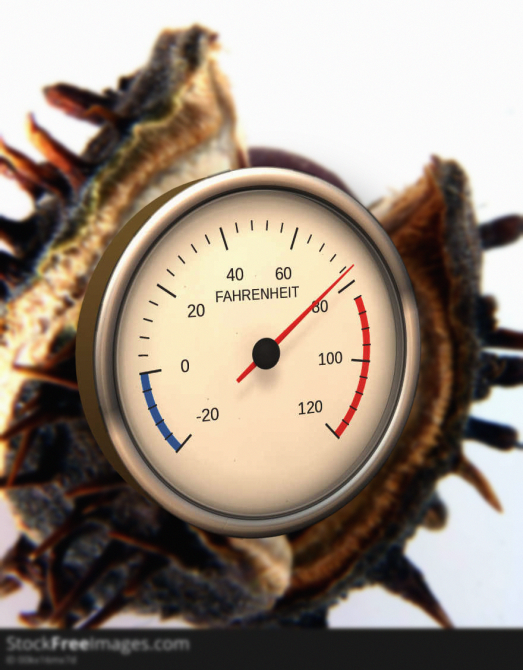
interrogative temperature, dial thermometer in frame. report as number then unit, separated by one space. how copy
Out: 76 °F
